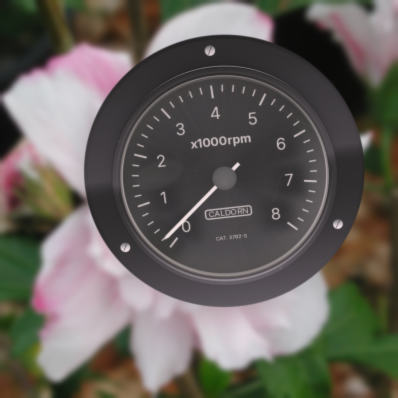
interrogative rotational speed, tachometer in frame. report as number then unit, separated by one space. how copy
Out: 200 rpm
